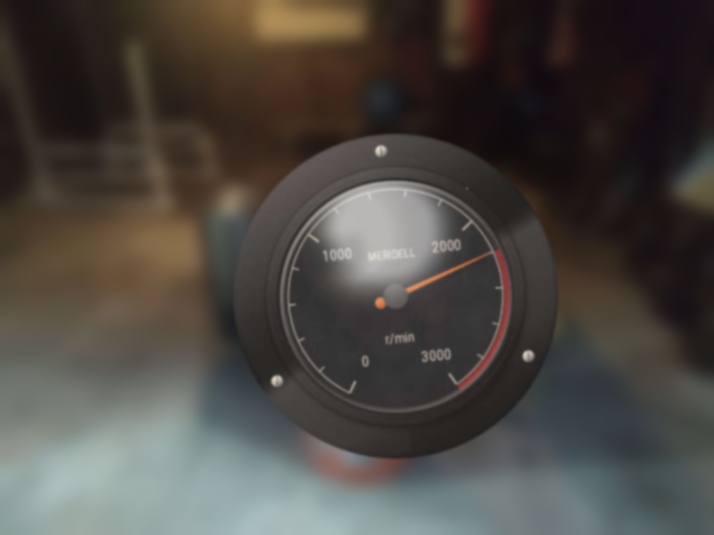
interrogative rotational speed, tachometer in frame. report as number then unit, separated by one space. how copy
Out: 2200 rpm
